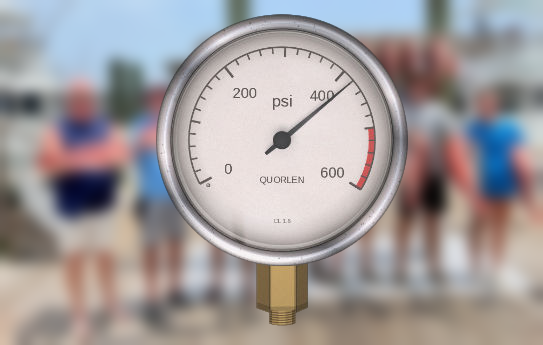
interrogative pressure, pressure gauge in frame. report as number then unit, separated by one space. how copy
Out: 420 psi
